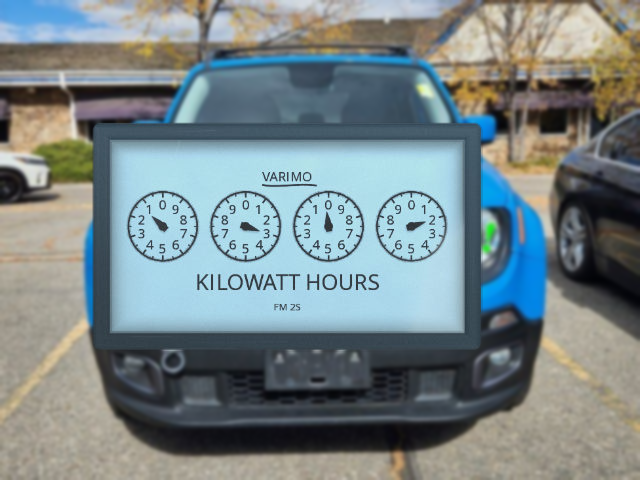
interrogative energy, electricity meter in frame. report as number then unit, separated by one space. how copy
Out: 1302 kWh
